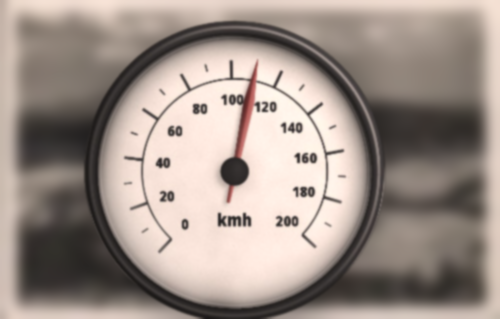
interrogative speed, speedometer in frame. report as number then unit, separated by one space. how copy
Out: 110 km/h
